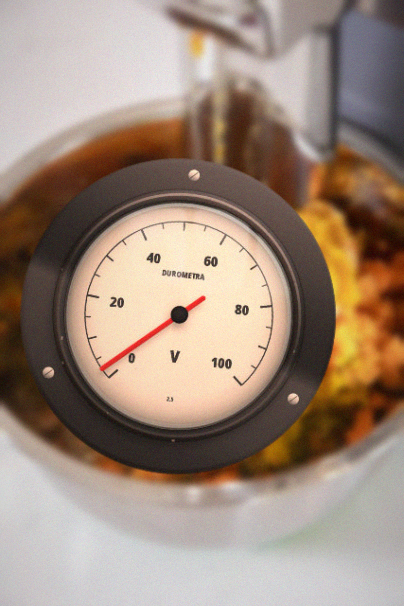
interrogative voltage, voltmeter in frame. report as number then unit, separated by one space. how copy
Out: 2.5 V
